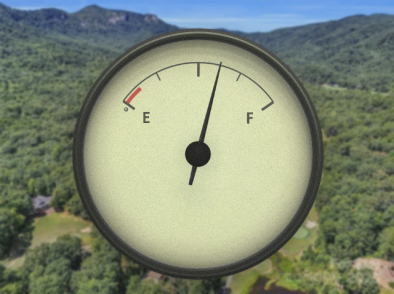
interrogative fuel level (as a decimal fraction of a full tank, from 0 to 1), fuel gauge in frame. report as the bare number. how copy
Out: 0.625
